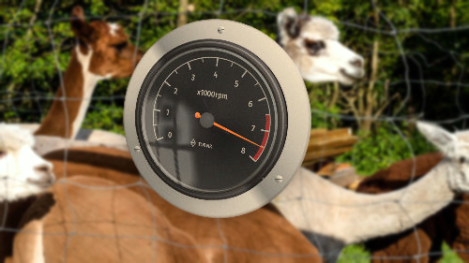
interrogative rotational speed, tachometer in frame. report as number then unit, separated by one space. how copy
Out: 7500 rpm
